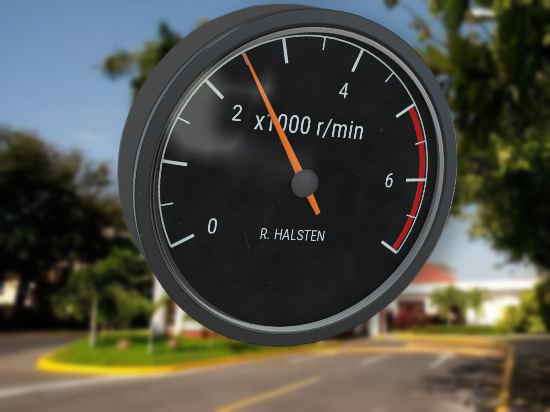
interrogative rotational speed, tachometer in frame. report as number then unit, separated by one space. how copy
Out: 2500 rpm
